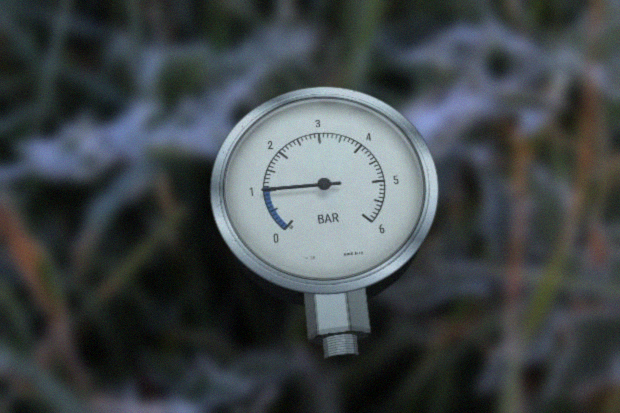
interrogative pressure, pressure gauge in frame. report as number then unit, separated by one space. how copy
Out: 1 bar
